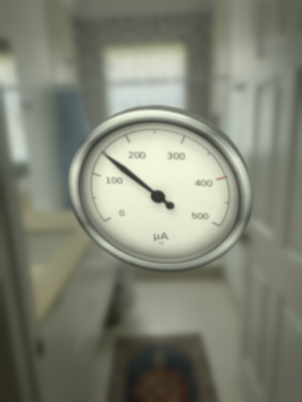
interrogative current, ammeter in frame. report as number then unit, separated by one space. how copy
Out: 150 µA
